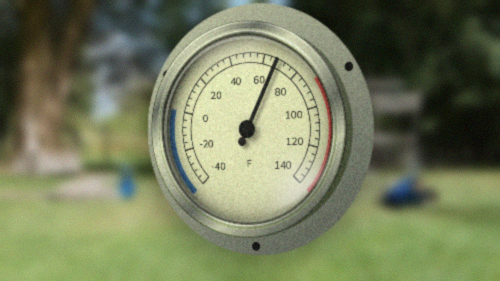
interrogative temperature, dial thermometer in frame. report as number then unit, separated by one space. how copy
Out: 68 °F
